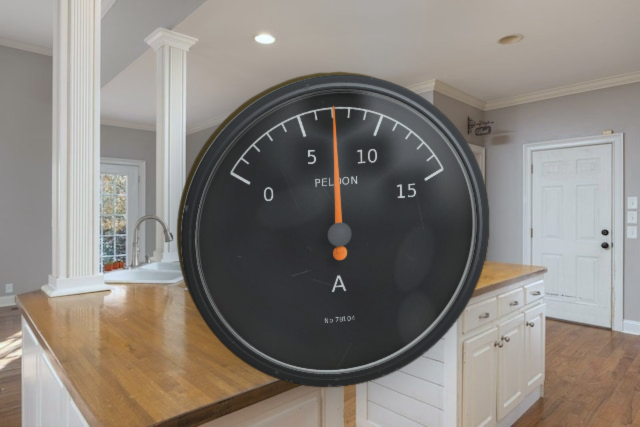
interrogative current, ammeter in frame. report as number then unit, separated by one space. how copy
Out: 7 A
